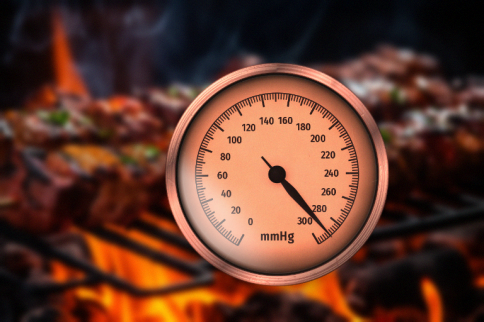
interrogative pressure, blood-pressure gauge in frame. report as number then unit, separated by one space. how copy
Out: 290 mmHg
